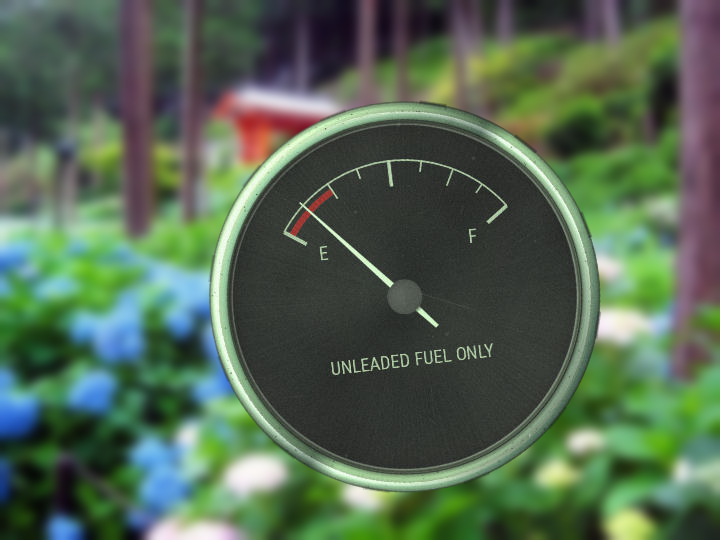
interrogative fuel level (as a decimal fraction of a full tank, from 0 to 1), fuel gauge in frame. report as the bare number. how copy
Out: 0.125
